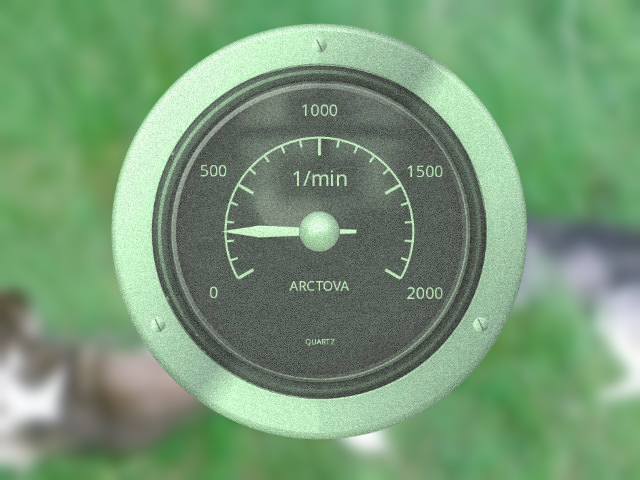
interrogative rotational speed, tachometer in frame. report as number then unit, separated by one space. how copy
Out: 250 rpm
